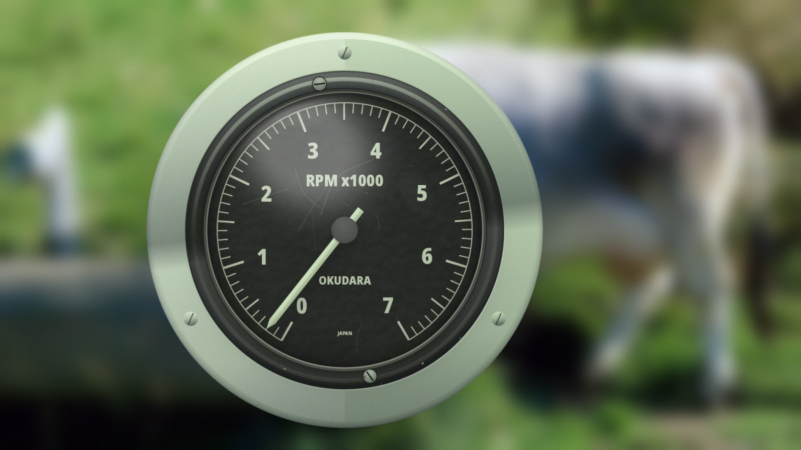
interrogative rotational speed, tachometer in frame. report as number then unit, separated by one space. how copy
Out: 200 rpm
